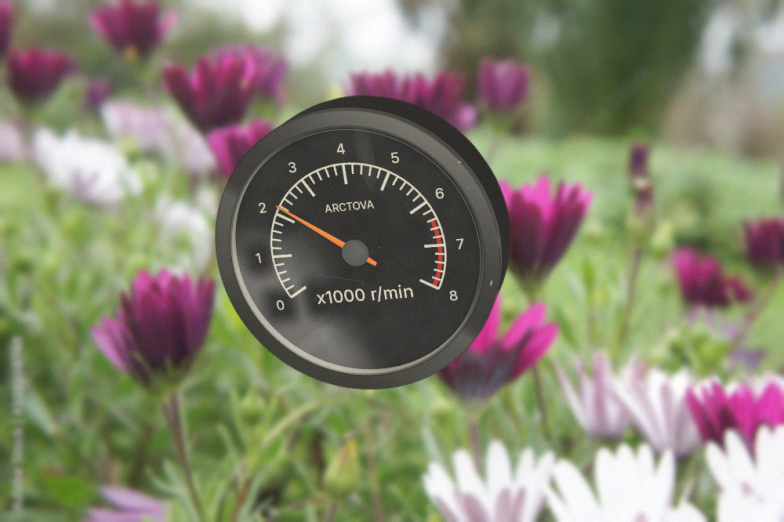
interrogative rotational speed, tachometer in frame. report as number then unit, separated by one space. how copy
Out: 2200 rpm
